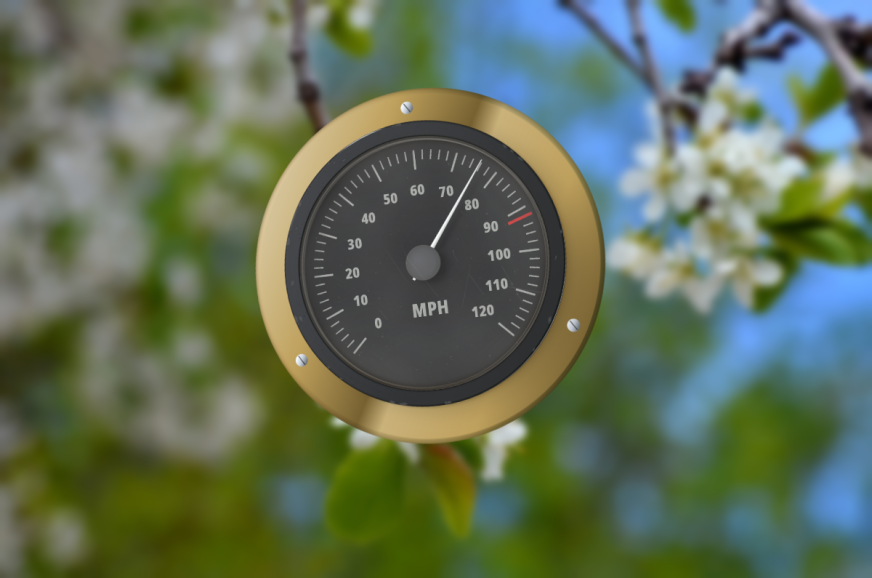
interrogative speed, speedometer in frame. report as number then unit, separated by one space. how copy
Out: 76 mph
